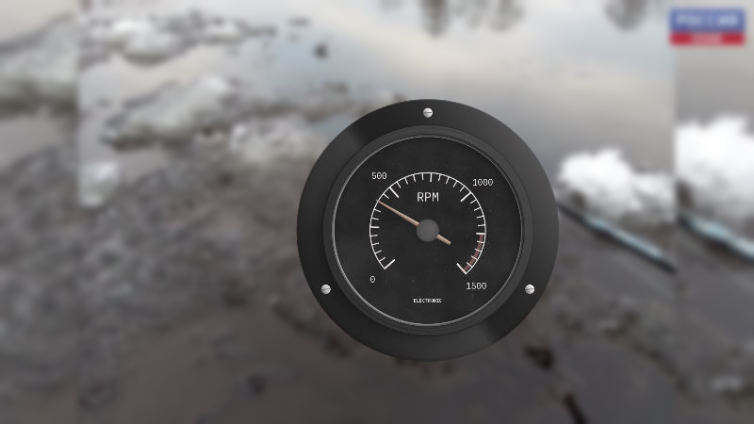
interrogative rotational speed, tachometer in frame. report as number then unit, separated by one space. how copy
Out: 400 rpm
